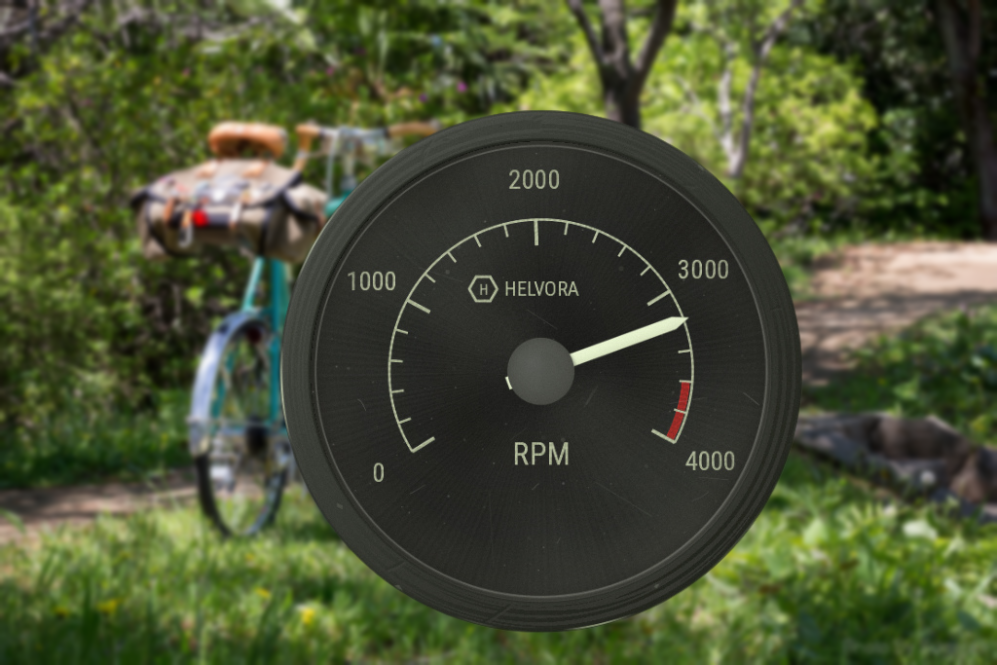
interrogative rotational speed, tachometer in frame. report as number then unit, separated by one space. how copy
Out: 3200 rpm
